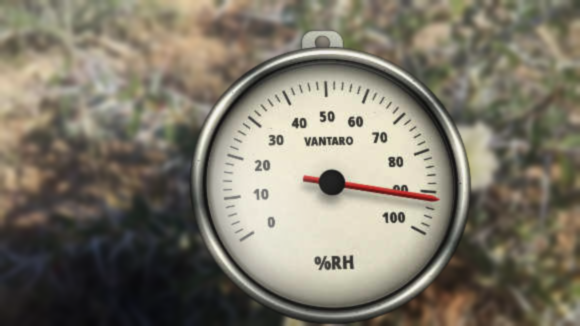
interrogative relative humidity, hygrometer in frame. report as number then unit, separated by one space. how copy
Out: 92 %
